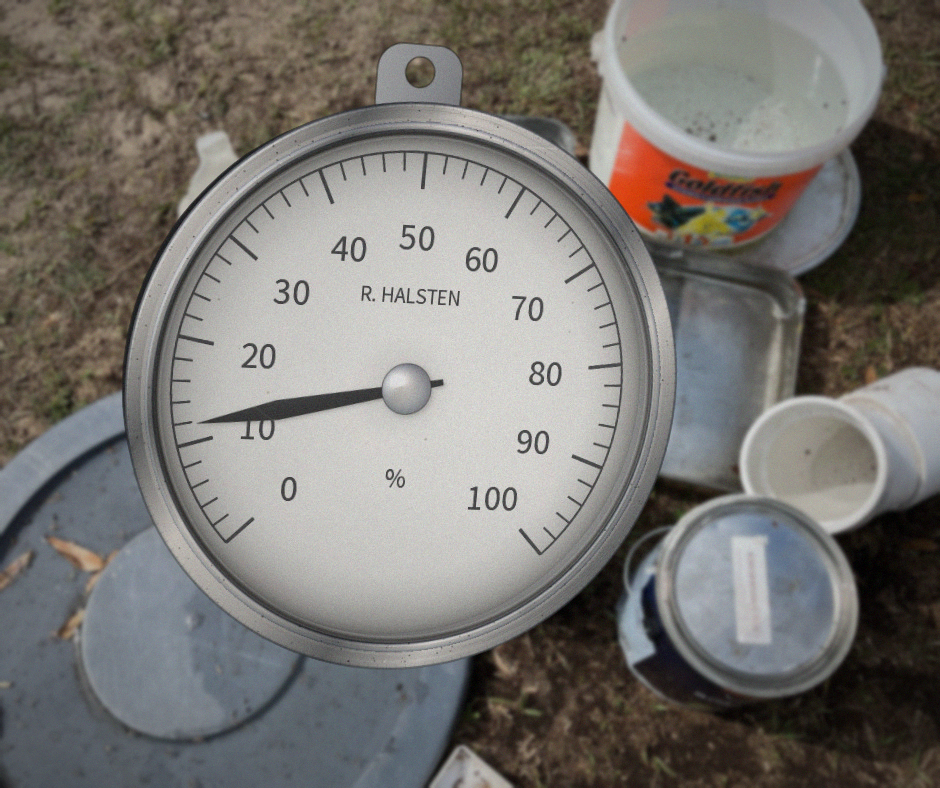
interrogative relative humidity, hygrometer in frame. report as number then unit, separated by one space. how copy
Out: 12 %
